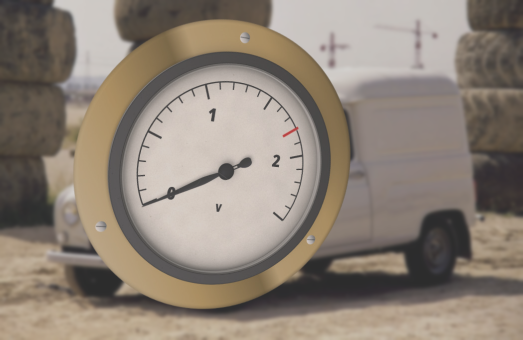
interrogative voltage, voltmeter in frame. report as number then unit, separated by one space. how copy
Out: 0 V
